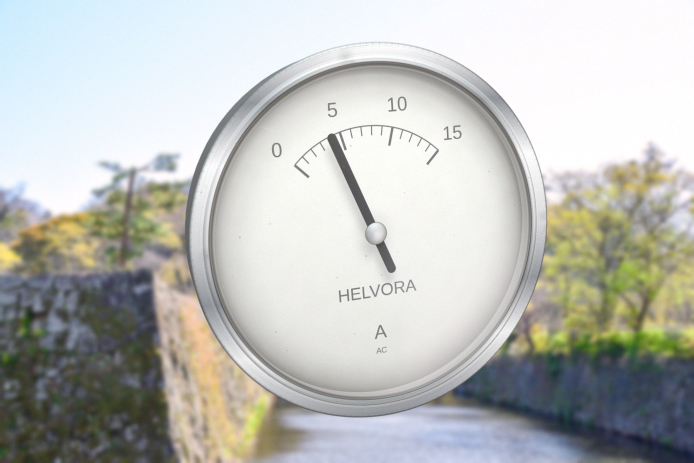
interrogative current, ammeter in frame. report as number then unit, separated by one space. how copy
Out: 4 A
